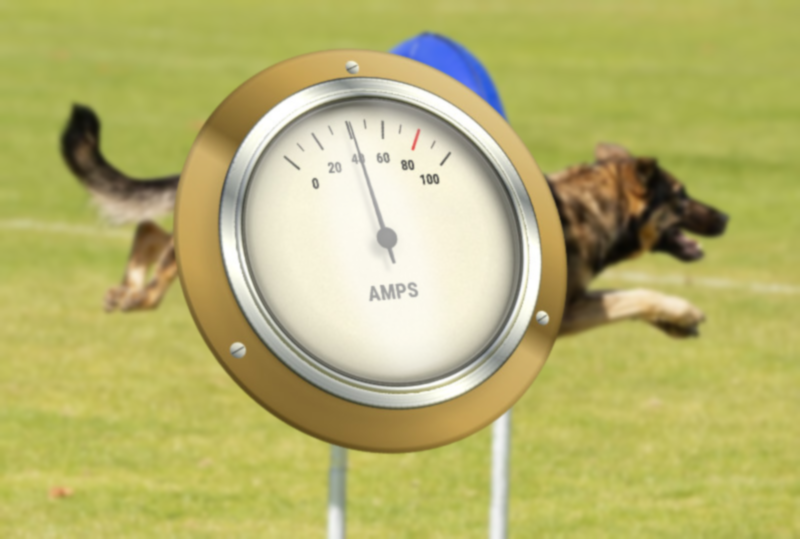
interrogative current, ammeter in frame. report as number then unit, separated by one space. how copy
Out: 40 A
